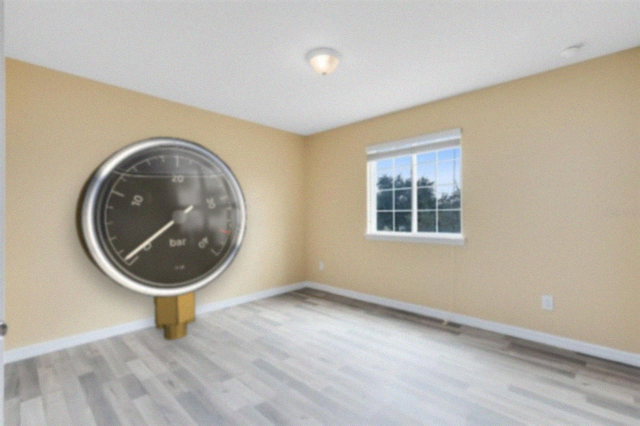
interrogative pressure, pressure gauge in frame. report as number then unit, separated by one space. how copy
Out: 1 bar
